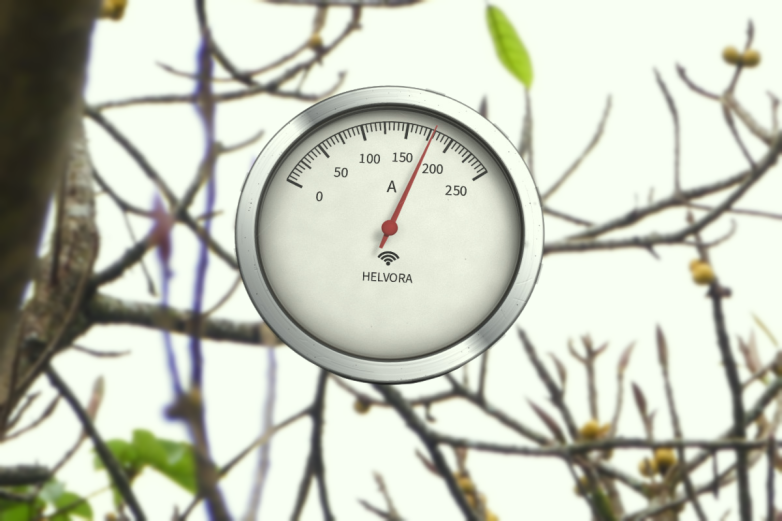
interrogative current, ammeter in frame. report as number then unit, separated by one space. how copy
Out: 180 A
